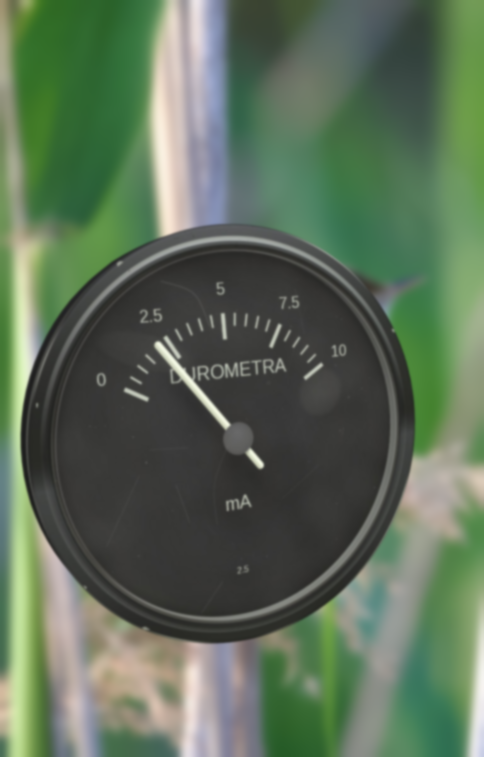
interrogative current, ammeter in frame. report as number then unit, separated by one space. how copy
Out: 2 mA
